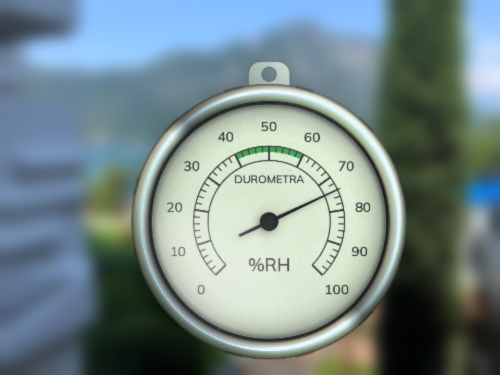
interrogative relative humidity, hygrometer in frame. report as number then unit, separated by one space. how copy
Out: 74 %
